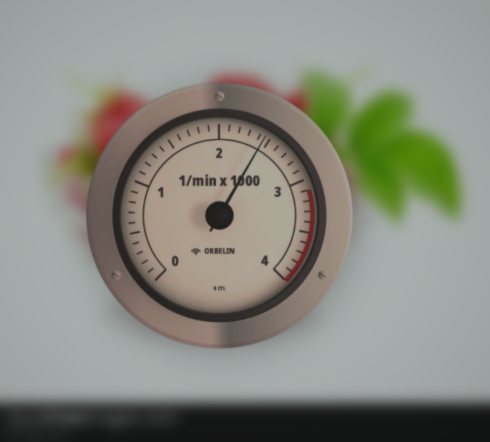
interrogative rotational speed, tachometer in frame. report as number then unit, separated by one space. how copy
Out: 2450 rpm
